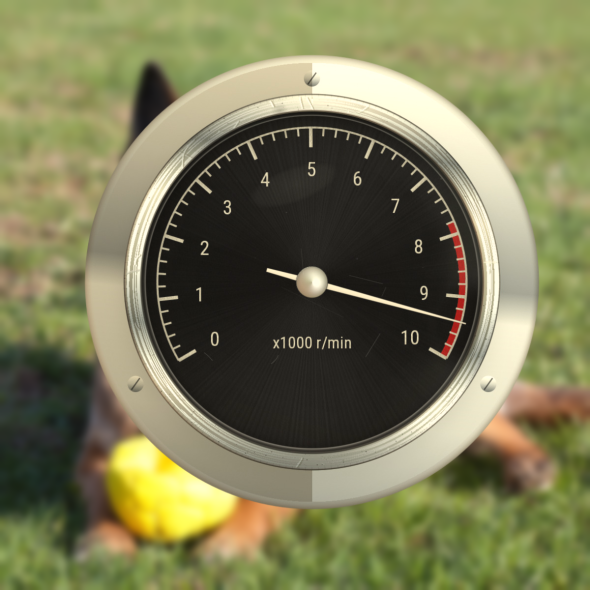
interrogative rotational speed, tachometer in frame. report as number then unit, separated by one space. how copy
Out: 9400 rpm
